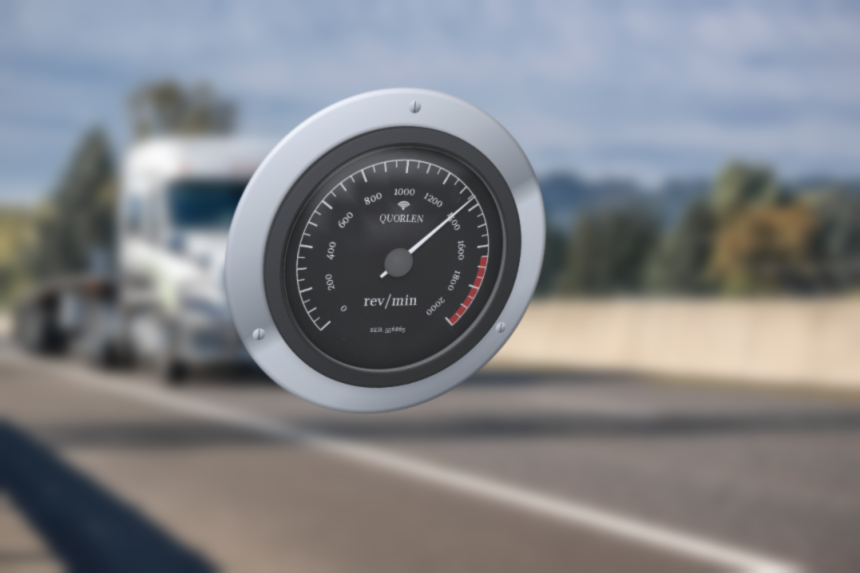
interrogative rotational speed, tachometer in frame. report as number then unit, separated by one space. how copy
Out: 1350 rpm
